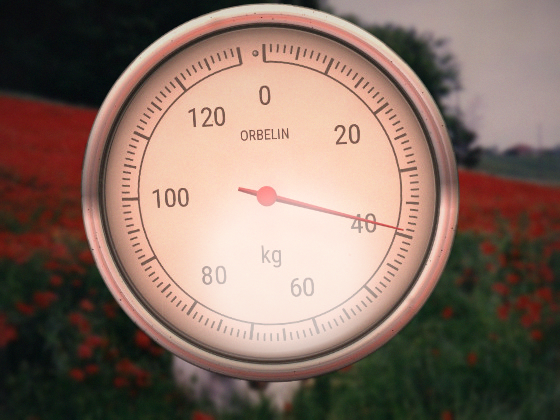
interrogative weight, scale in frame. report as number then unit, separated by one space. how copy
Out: 39 kg
